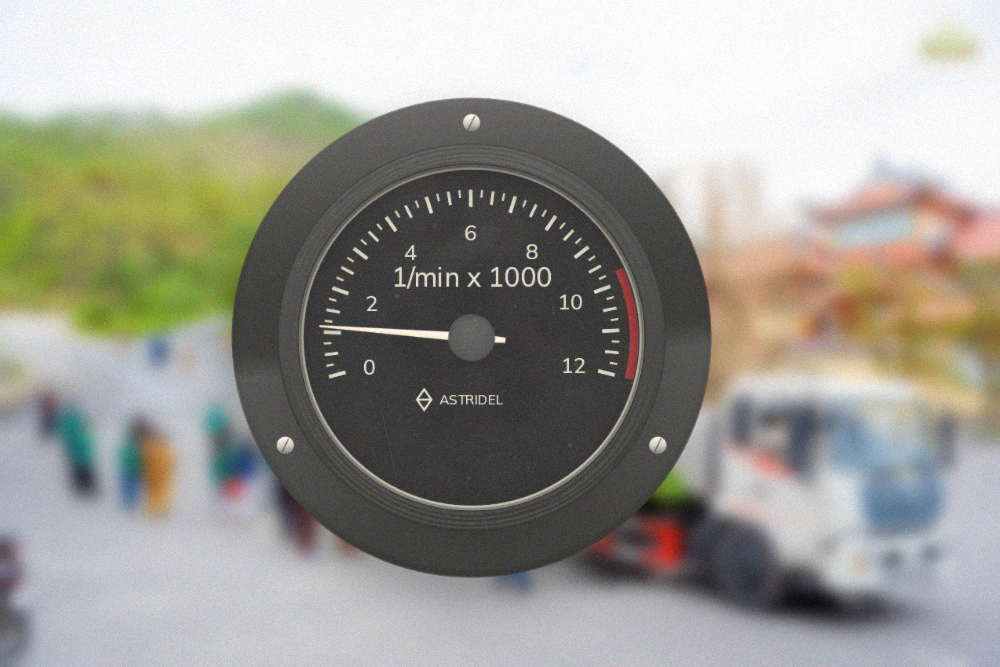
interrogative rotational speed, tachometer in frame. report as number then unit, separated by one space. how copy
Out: 1125 rpm
